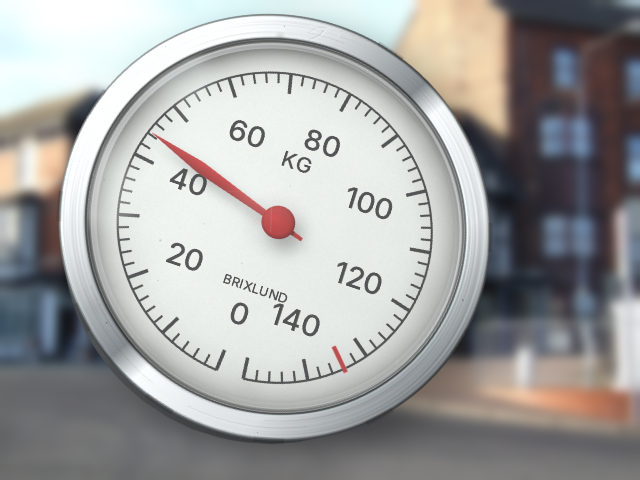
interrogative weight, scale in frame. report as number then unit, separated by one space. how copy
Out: 44 kg
